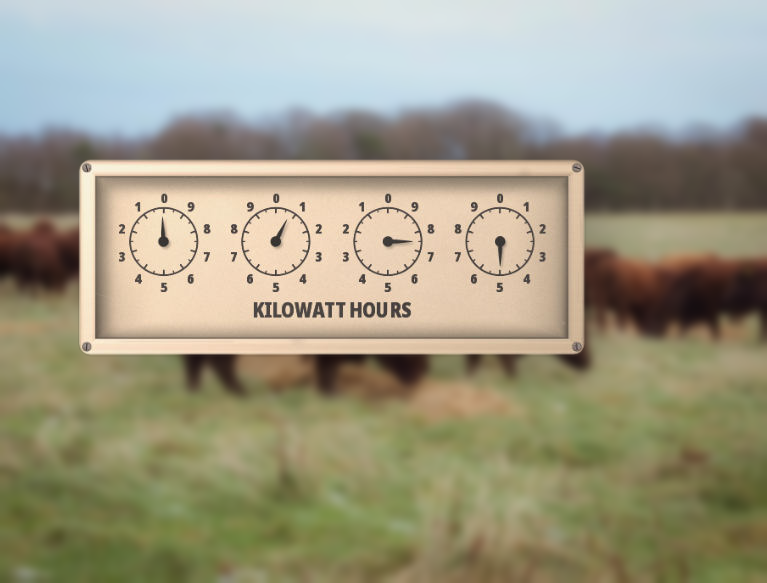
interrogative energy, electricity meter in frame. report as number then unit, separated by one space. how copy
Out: 75 kWh
